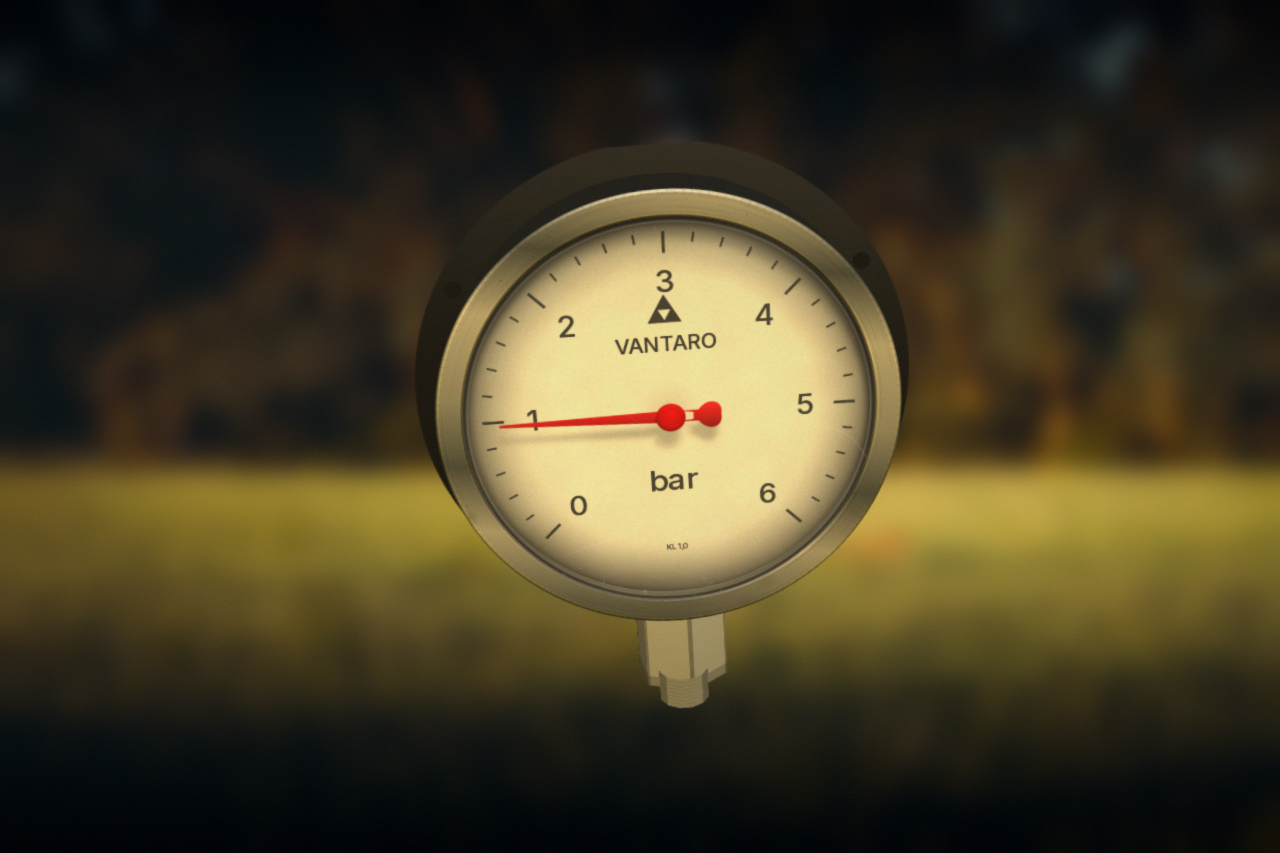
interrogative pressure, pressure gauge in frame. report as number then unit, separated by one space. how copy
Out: 1 bar
